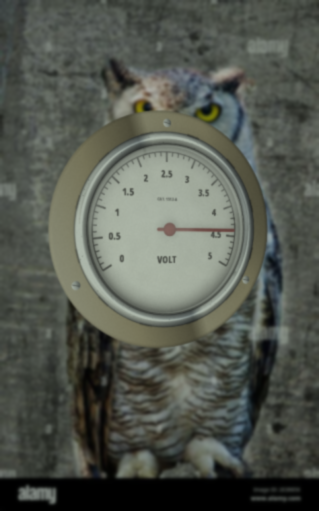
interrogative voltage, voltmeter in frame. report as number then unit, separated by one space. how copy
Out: 4.4 V
